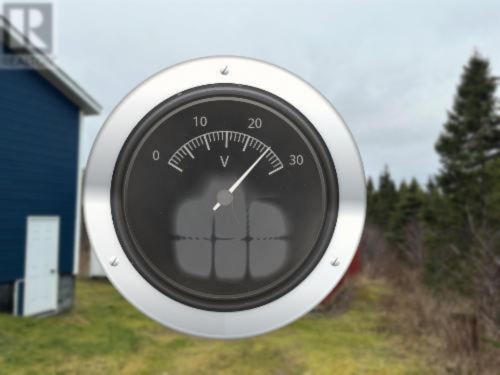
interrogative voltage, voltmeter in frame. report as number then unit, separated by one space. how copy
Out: 25 V
